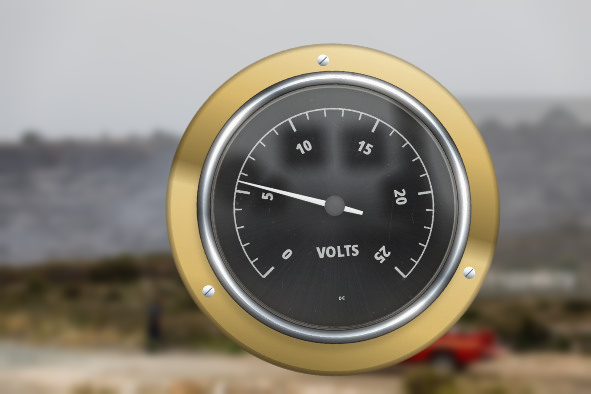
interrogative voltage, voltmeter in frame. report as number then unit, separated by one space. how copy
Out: 5.5 V
